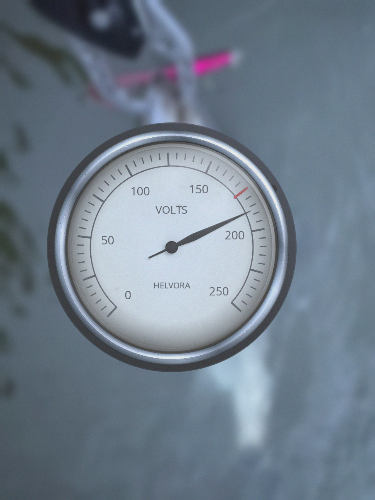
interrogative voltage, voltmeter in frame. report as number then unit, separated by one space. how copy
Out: 187.5 V
